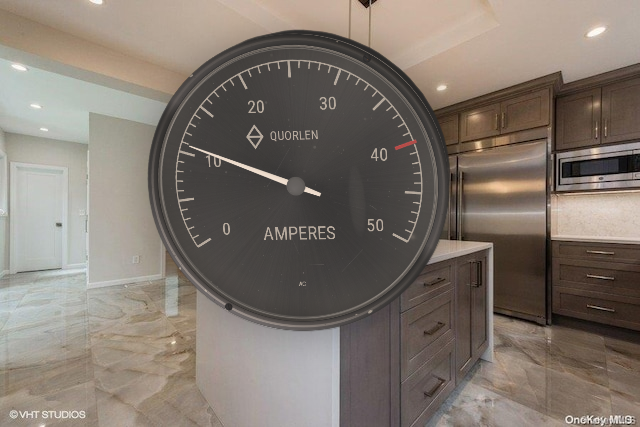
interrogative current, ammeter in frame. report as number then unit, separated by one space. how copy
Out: 11 A
